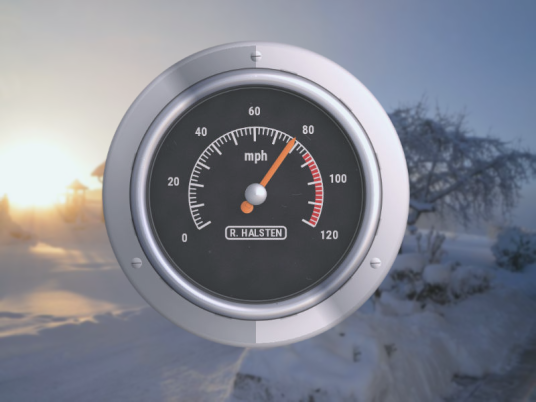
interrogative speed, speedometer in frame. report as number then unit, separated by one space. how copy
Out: 78 mph
